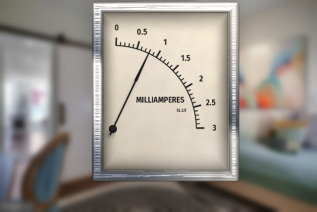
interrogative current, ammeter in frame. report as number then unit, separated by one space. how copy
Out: 0.8 mA
